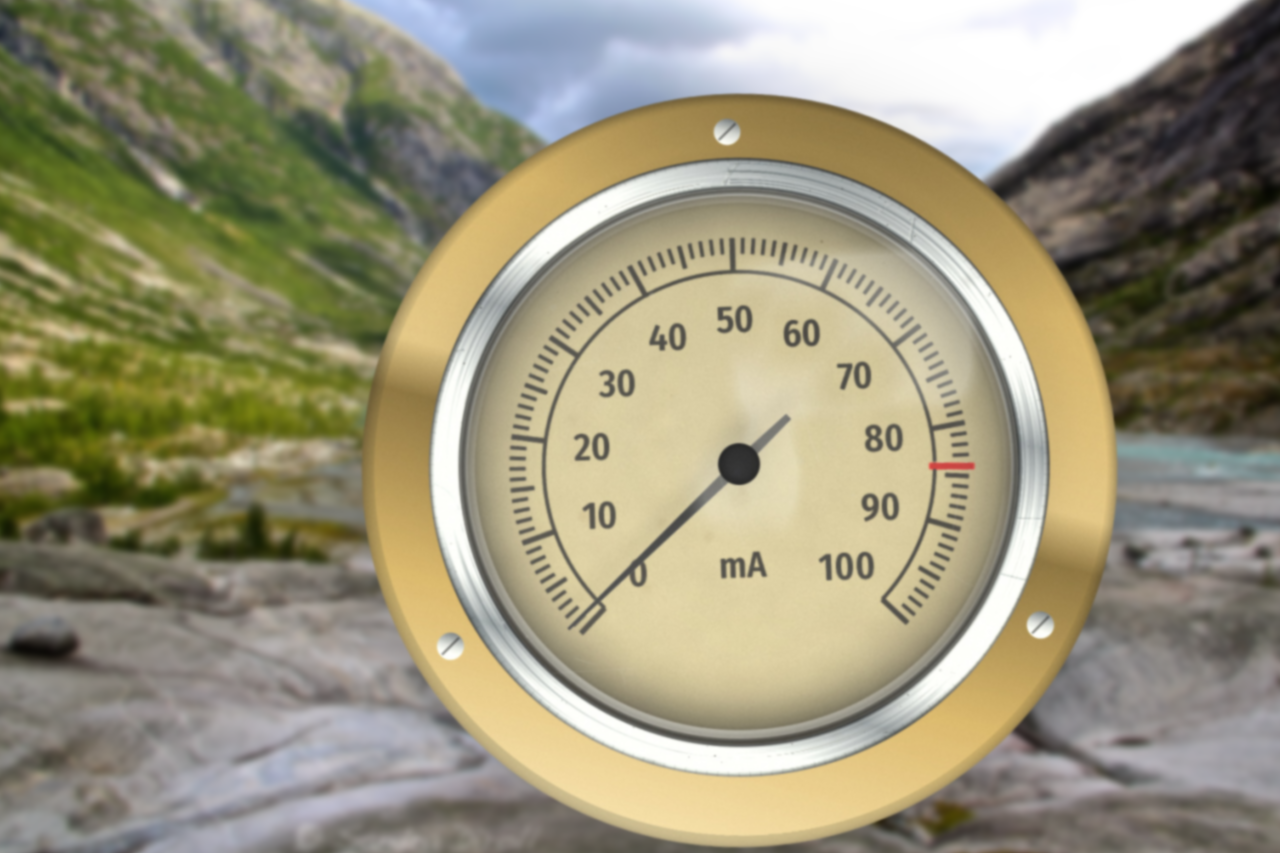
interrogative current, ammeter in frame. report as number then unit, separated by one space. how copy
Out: 1 mA
